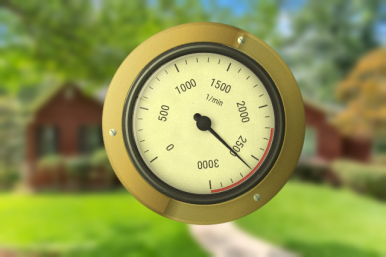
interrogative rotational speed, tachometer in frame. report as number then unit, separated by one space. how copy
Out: 2600 rpm
